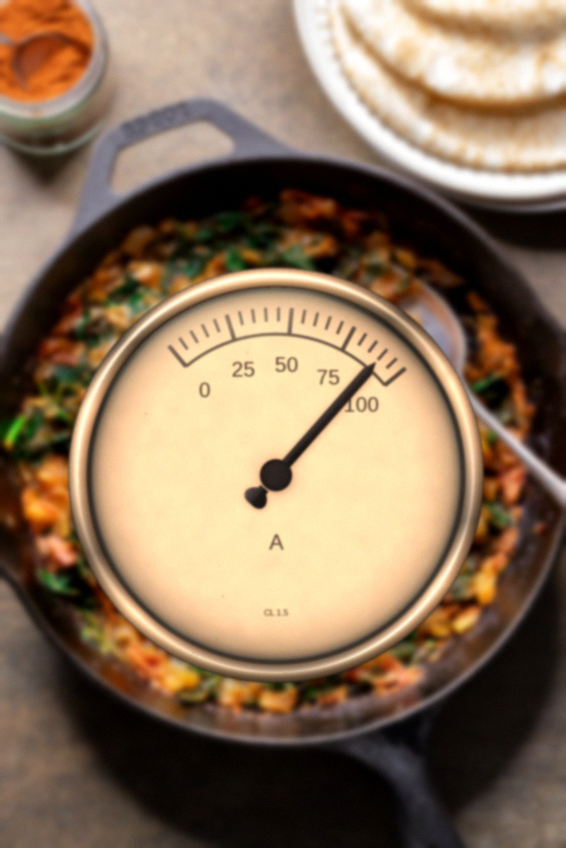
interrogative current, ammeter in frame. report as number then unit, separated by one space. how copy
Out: 90 A
